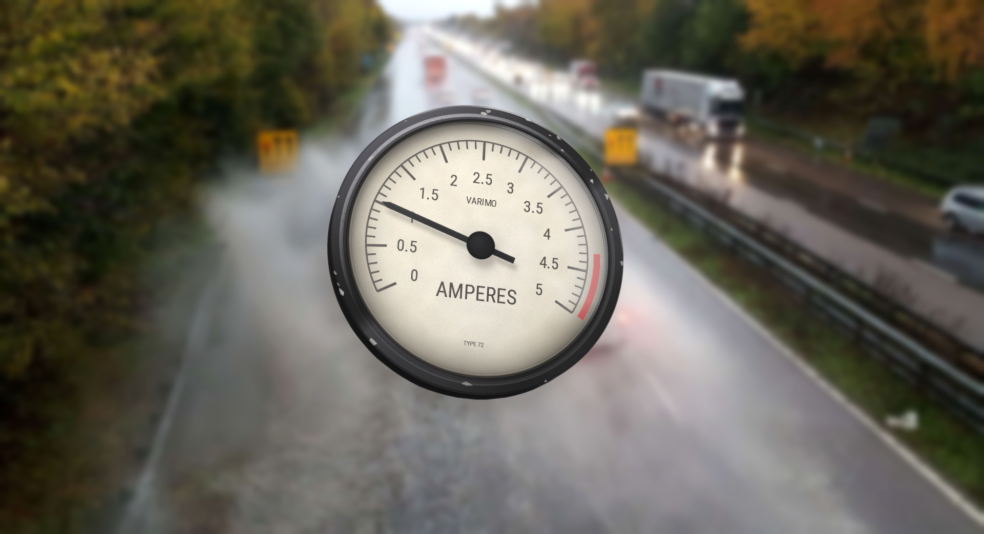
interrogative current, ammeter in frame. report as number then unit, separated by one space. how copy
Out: 1 A
